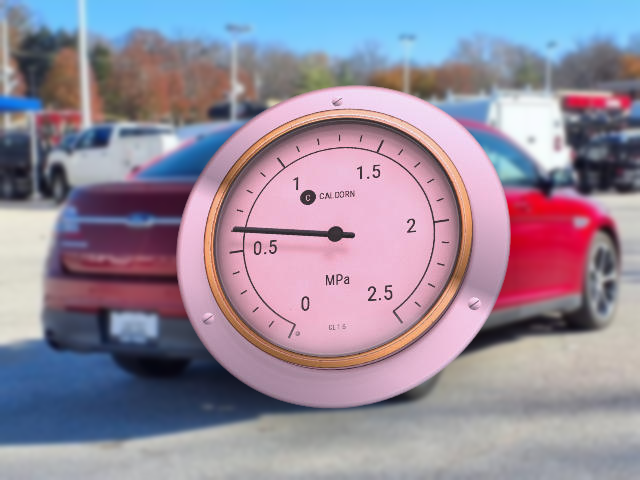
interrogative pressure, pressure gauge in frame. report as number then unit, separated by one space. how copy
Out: 0.6 MPa
